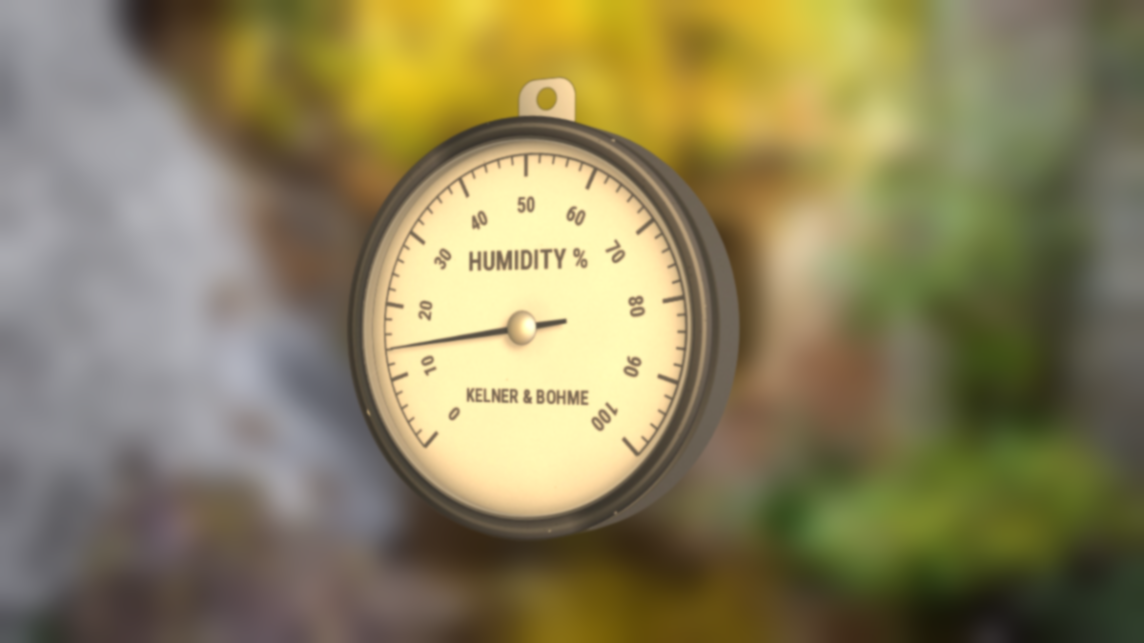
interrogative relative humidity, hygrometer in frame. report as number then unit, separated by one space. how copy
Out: 14 %
